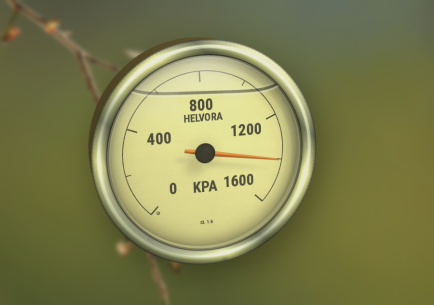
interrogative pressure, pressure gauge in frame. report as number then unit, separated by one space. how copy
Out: 1400 kPa
